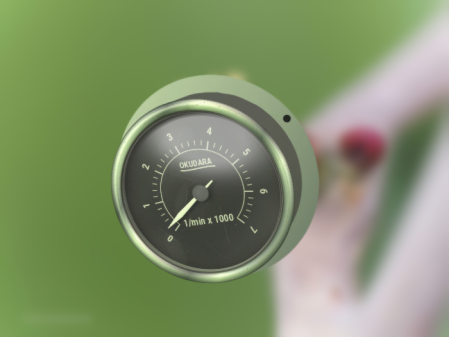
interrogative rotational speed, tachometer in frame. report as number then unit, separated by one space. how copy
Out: 200 rpm
